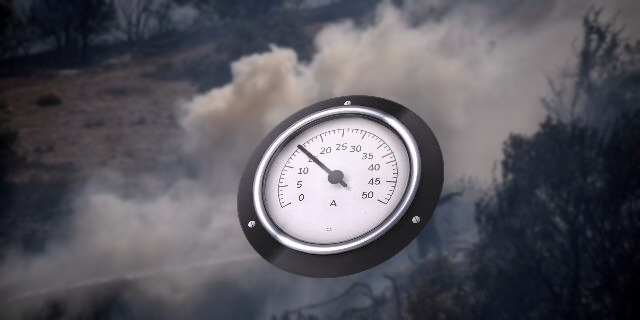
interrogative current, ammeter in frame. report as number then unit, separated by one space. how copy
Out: 15 A
